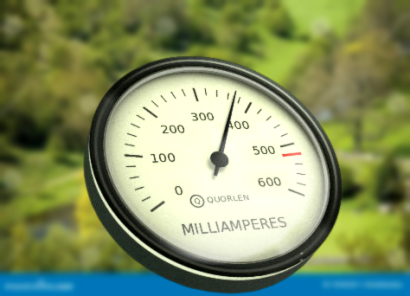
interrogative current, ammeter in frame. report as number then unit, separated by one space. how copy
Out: 370 mA
